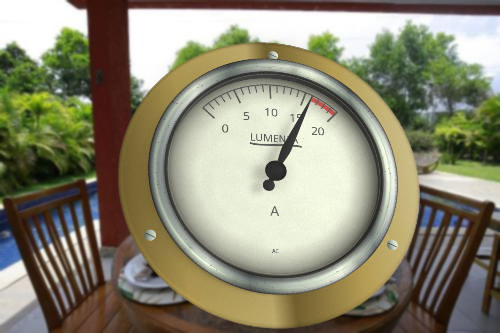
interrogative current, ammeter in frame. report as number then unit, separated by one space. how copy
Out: 16 A
